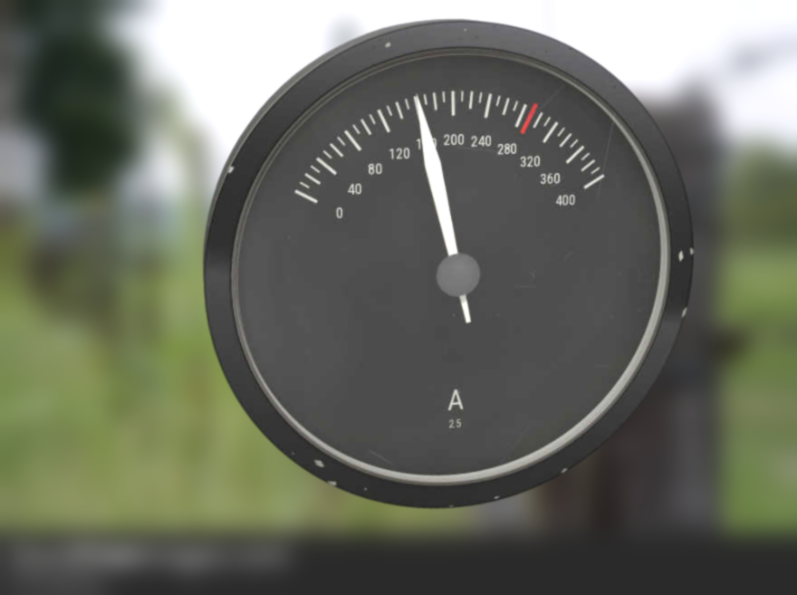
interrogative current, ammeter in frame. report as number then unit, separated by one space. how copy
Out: 160 A
